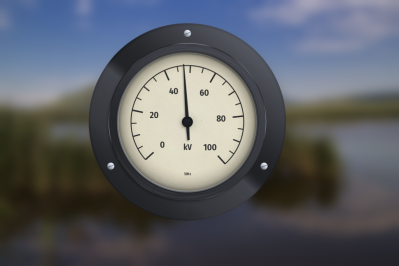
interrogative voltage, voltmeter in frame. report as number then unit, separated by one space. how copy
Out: 47.5 kV
